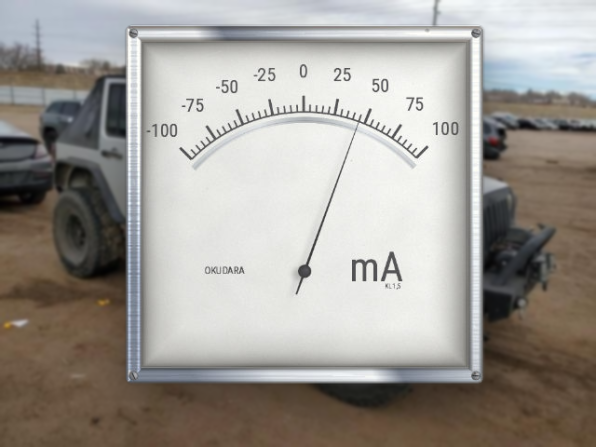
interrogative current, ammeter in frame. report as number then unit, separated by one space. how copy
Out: 45 mA
